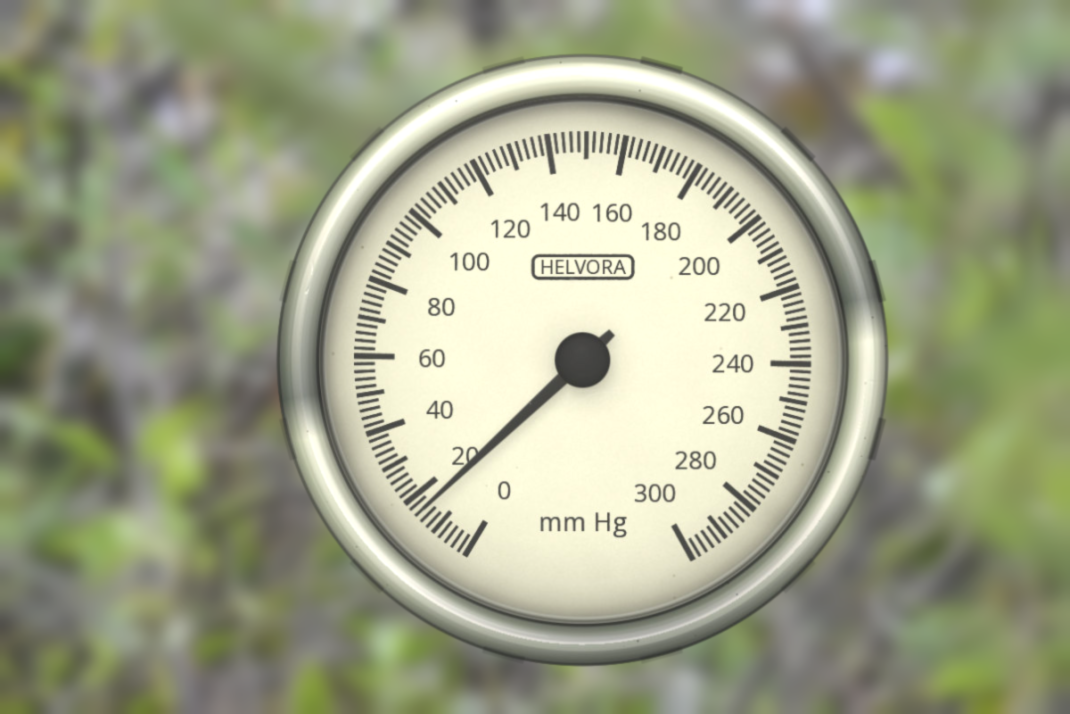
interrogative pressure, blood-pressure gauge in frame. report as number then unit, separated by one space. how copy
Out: 16 mmHg
